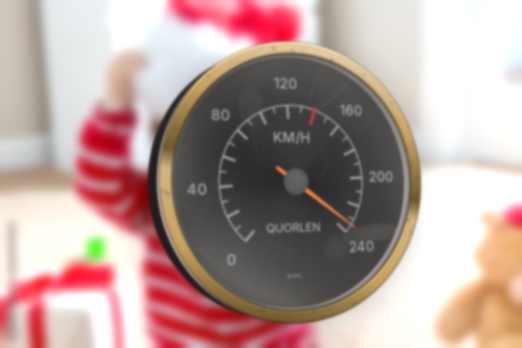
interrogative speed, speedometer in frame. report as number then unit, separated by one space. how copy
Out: 235 km/h
